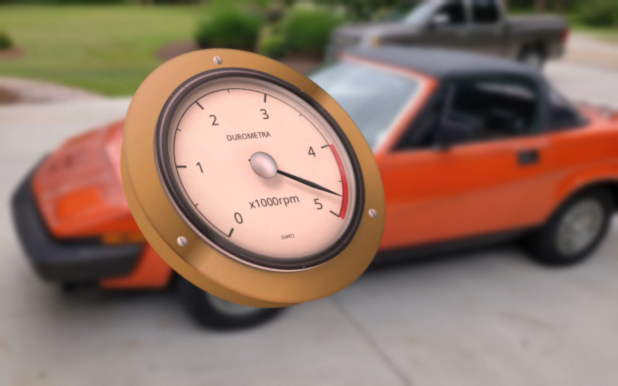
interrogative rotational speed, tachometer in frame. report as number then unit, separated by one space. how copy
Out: 4750 rpm
